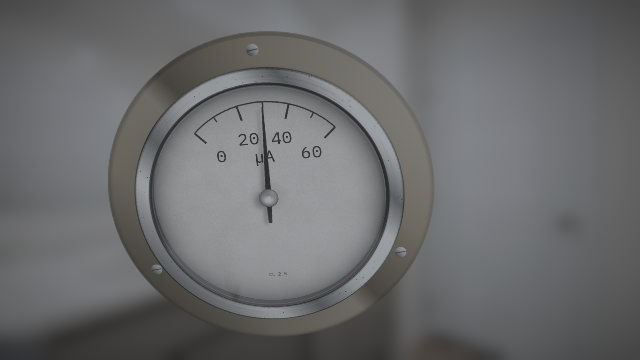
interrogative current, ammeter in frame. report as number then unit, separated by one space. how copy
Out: 30 µA
